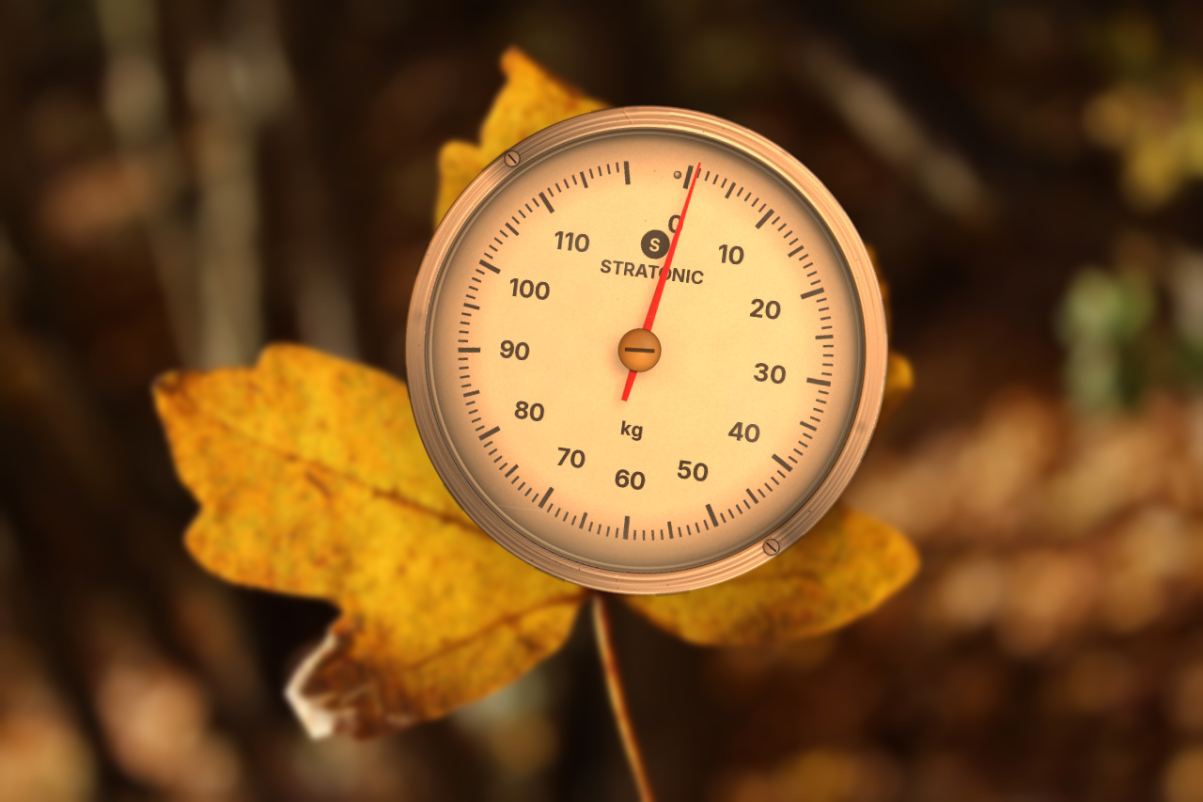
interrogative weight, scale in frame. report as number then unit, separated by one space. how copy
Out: 1 kg
